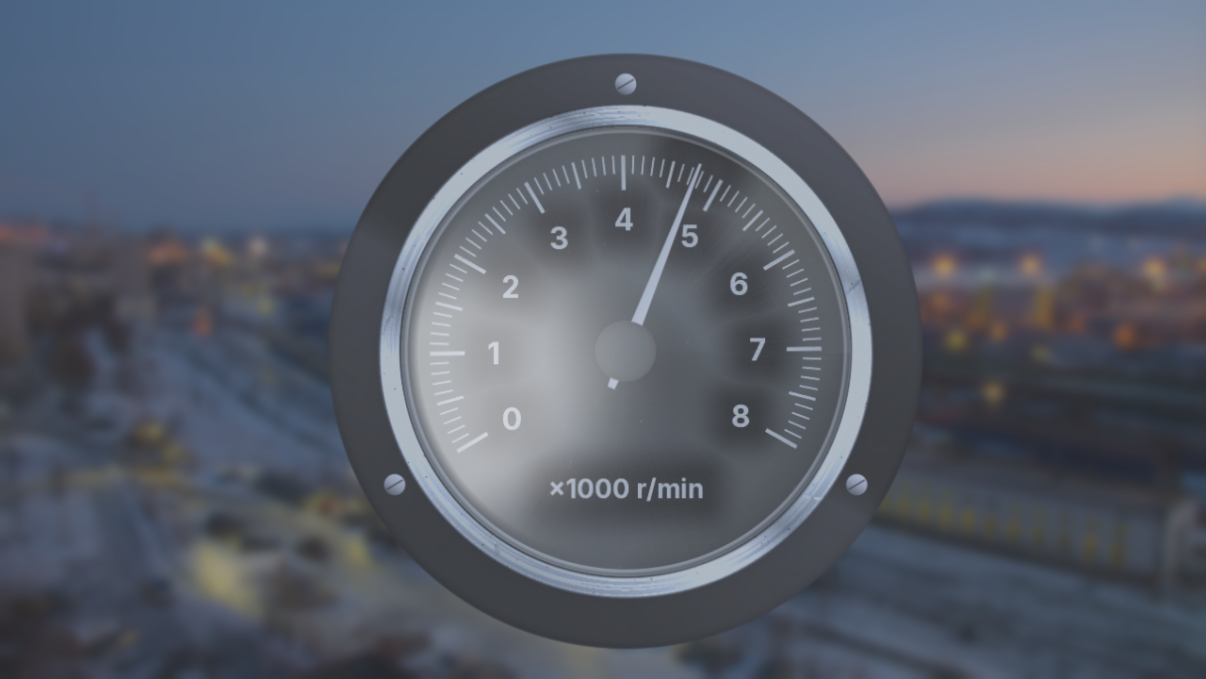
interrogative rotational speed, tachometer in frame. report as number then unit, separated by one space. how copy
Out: 4750 rpm
